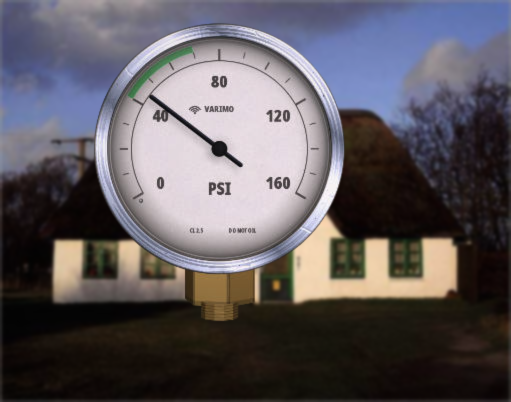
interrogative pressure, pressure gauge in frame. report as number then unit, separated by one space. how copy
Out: 45 psi
